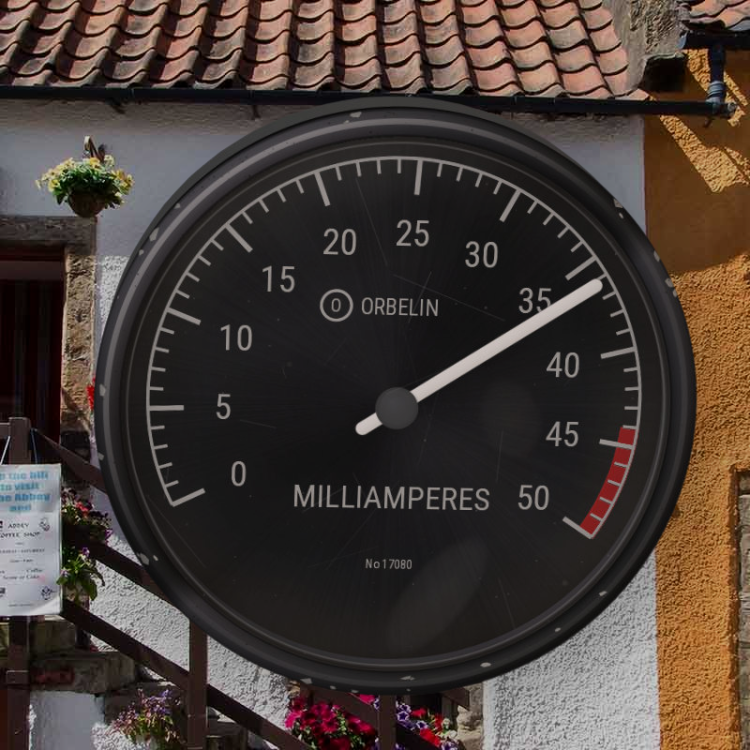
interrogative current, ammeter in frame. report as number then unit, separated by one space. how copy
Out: 36 mA
